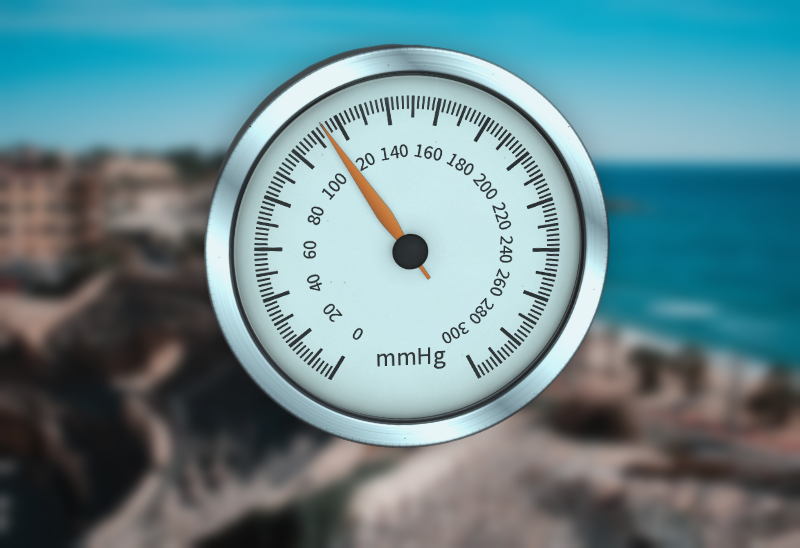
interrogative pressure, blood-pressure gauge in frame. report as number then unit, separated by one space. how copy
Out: 114 mmHg
